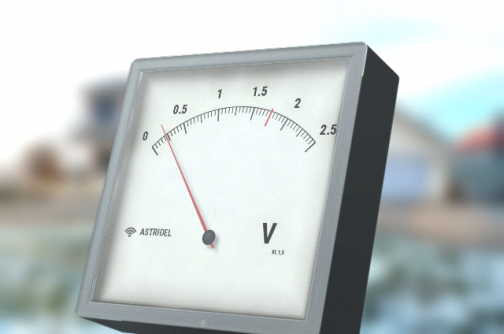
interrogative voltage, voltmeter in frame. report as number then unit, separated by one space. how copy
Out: 0.25 V
